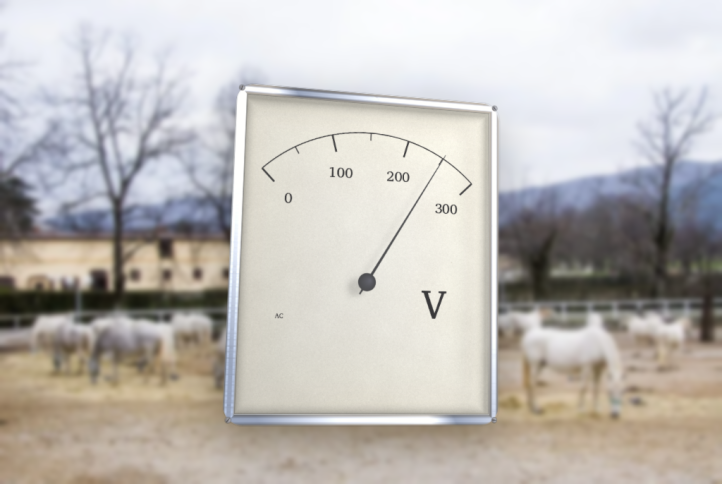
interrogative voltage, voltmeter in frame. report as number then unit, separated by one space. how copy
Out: 250 V
